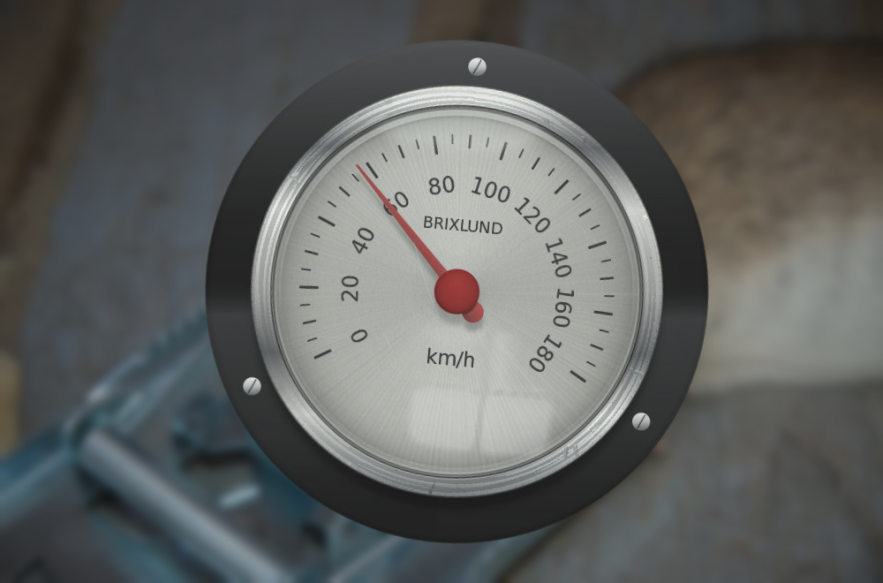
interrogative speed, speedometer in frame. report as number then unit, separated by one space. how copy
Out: 57.5 km/h
